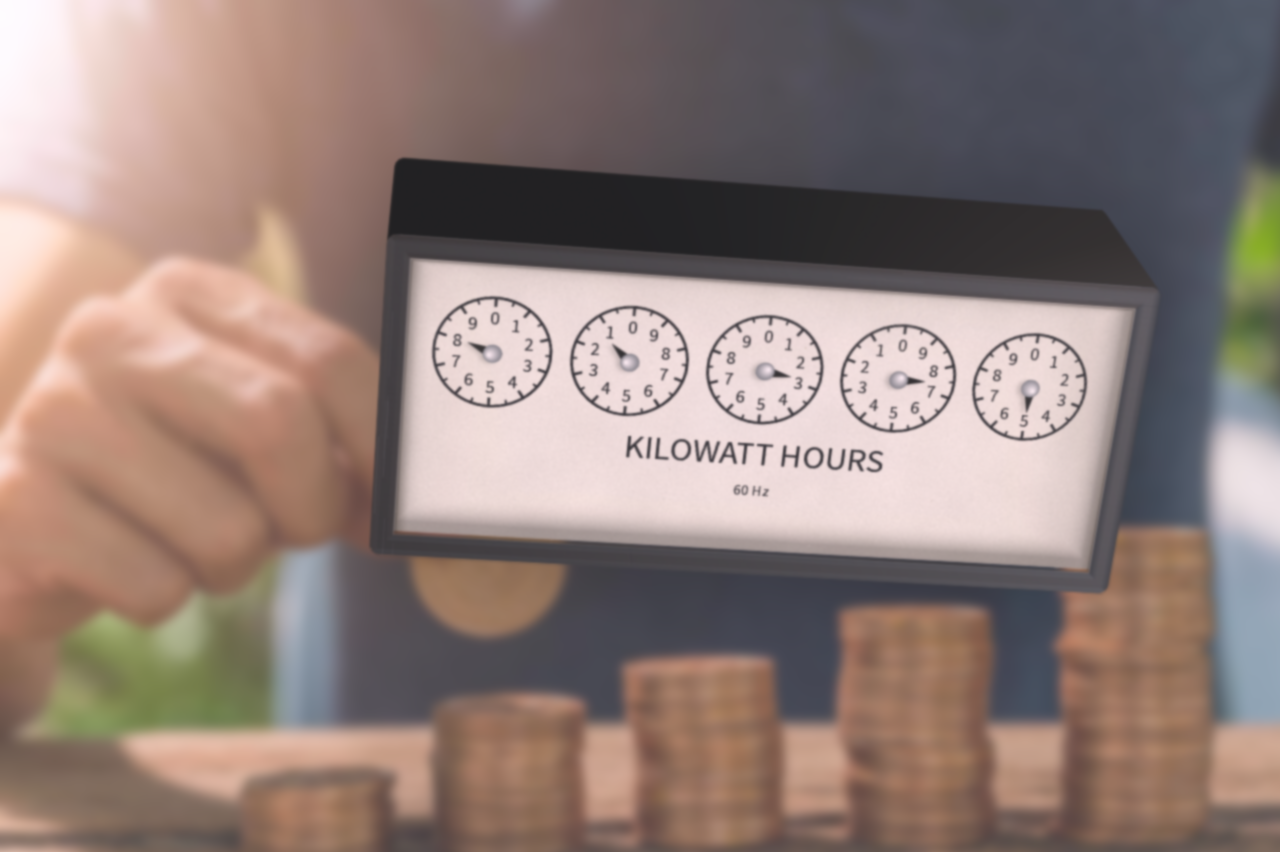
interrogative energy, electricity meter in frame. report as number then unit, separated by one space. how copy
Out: 81275 kWh
